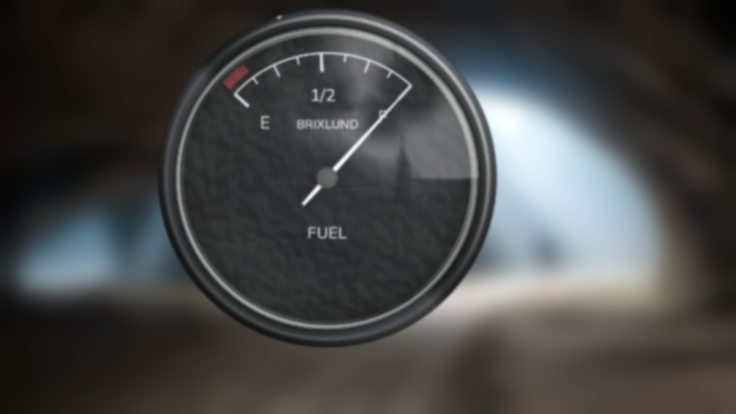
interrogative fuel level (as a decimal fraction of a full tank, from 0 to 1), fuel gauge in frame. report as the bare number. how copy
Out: 1
